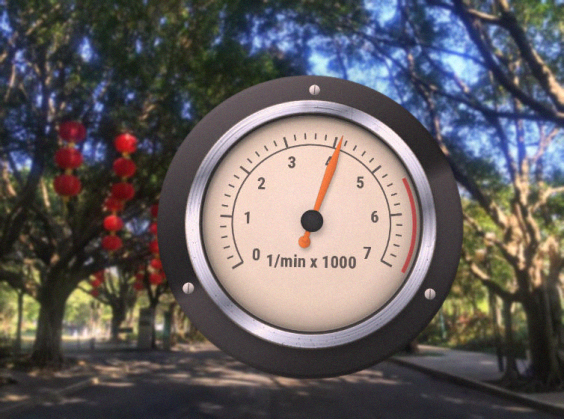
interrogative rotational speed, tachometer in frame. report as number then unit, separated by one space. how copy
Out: 4100 rpm
